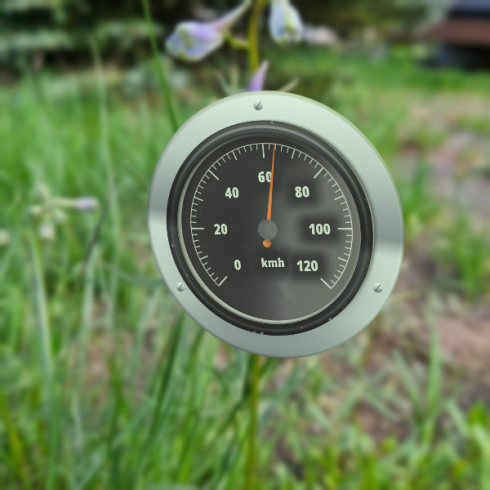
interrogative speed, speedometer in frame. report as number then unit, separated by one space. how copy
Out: 64 km/h
